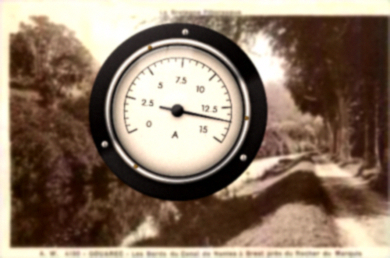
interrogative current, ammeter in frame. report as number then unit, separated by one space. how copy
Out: 13.5 A
